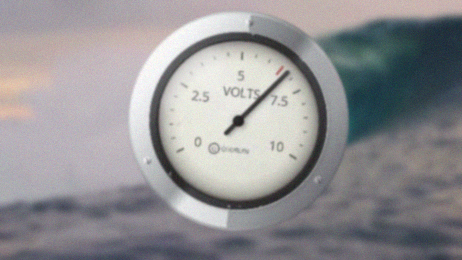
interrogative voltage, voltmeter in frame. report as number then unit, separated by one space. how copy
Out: 6.75 V
